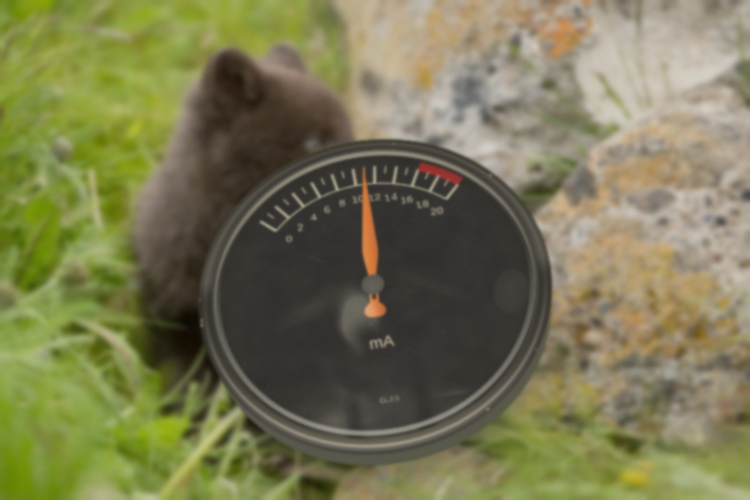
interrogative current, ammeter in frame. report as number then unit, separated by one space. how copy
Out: 11 mA
